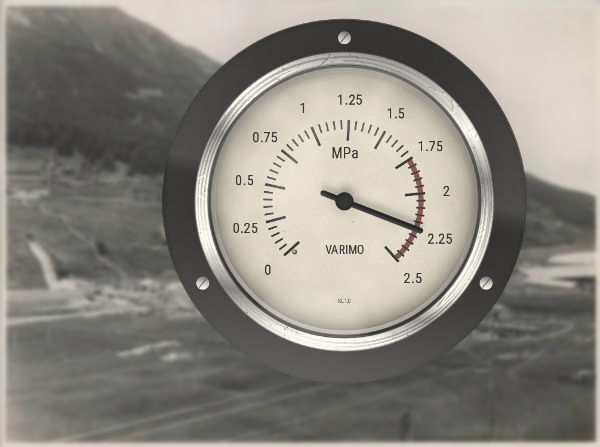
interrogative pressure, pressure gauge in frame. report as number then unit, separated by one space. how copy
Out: 2.25 MPa
